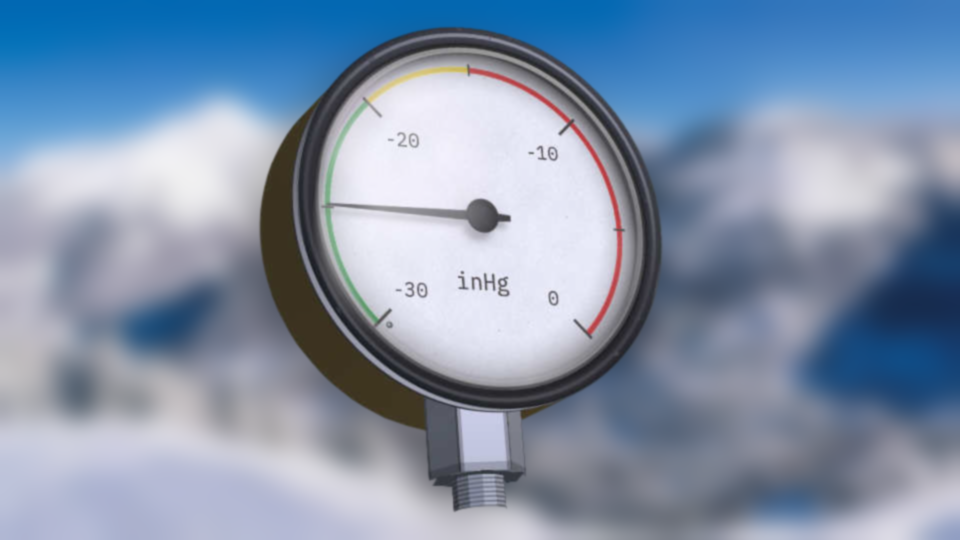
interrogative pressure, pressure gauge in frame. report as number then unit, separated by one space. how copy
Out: -25 inHg
